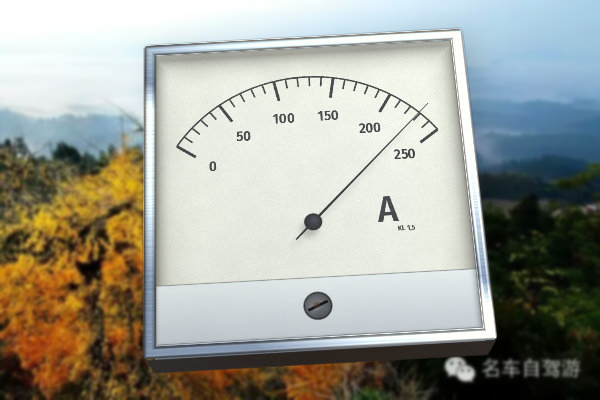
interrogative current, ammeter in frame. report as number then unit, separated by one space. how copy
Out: 230 A
